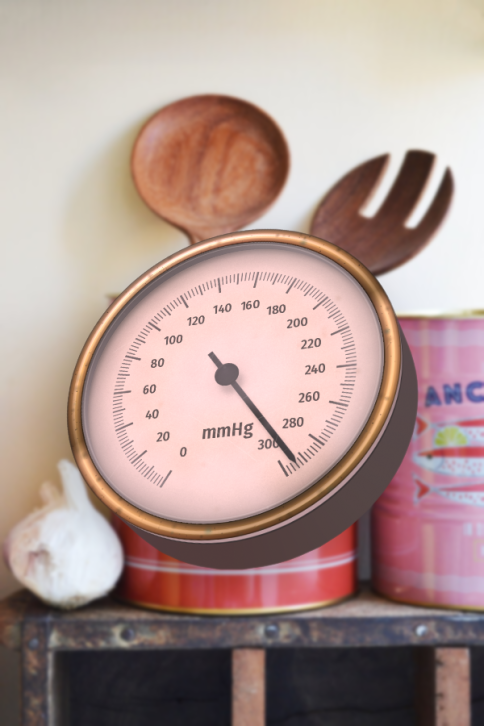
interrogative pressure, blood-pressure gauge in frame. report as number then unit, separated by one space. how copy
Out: 294 mmHg
